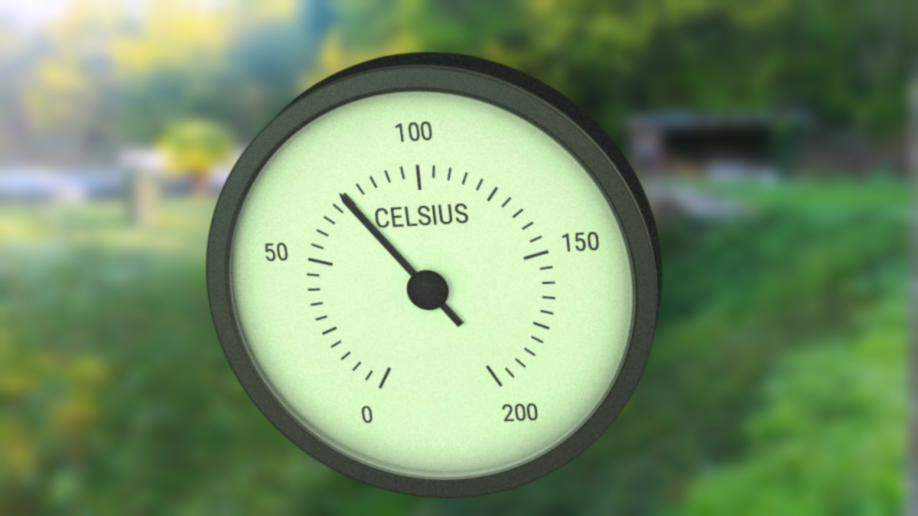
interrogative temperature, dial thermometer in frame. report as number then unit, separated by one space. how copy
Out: 75 °C
